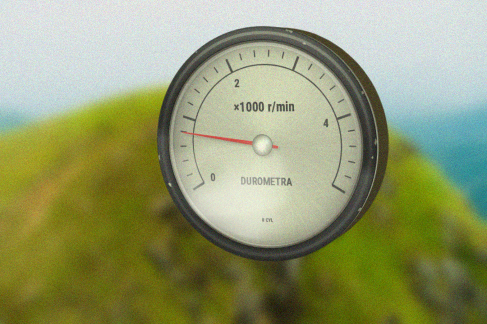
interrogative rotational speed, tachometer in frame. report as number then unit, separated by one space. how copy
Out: 800 rpm
